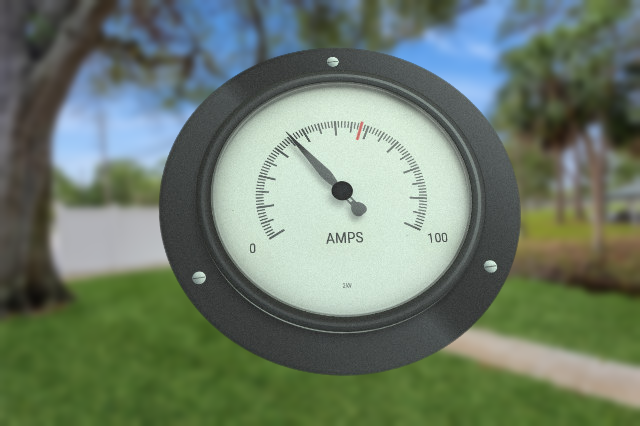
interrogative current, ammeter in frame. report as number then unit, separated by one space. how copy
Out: 35 A
